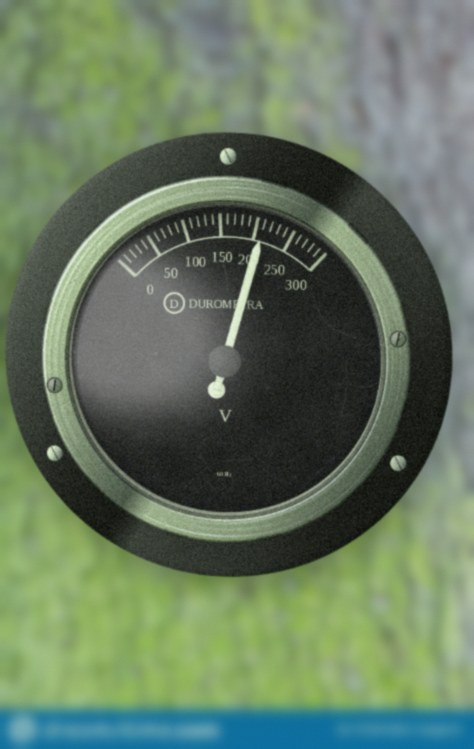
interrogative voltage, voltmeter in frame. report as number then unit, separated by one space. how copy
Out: 210 V
